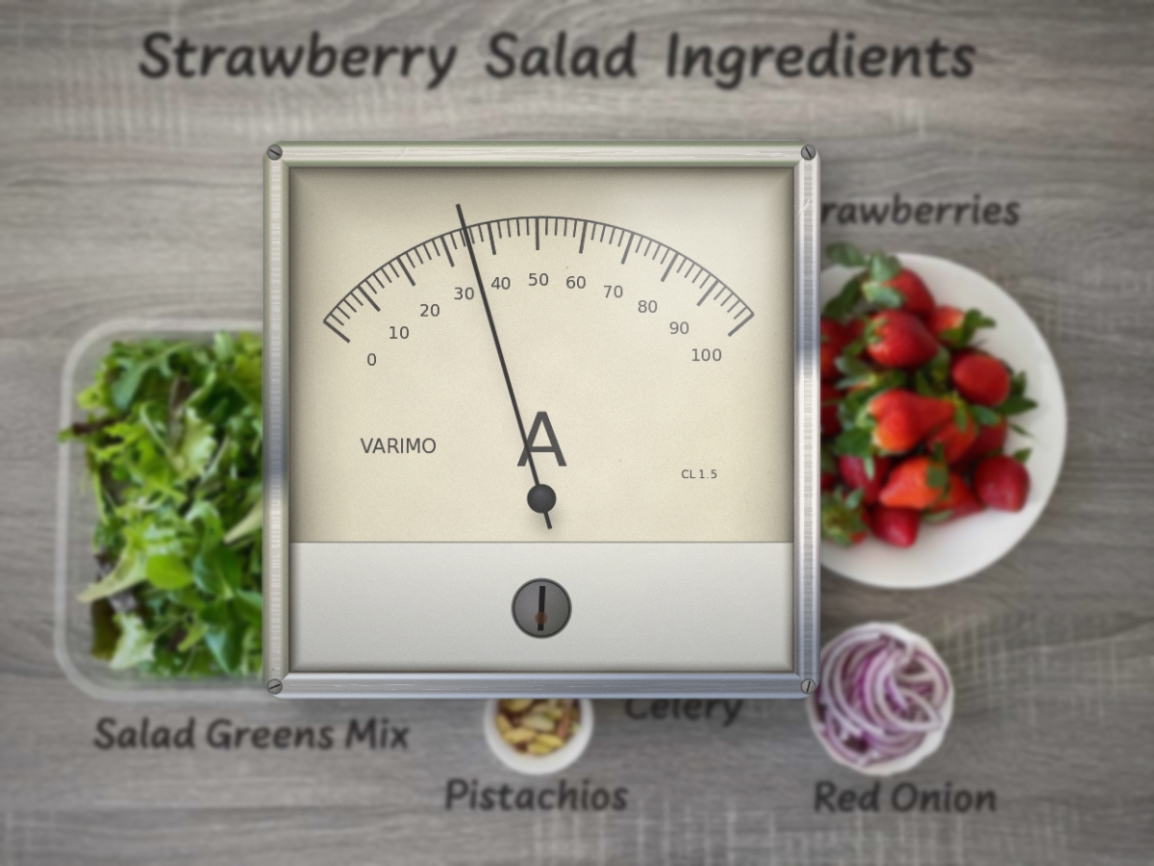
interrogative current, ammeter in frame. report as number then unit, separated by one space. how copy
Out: 35 A
